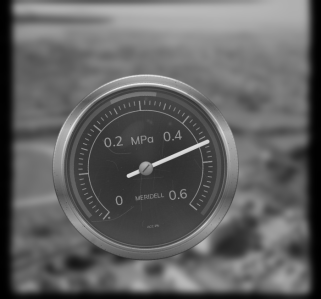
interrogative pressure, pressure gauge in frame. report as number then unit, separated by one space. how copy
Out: 0.46 MPa
